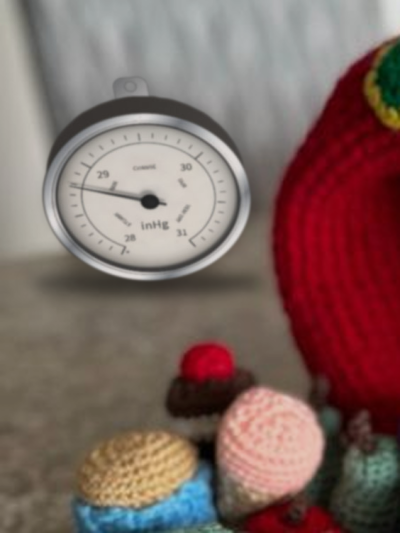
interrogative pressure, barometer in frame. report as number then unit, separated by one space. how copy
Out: 28.8 inHg
